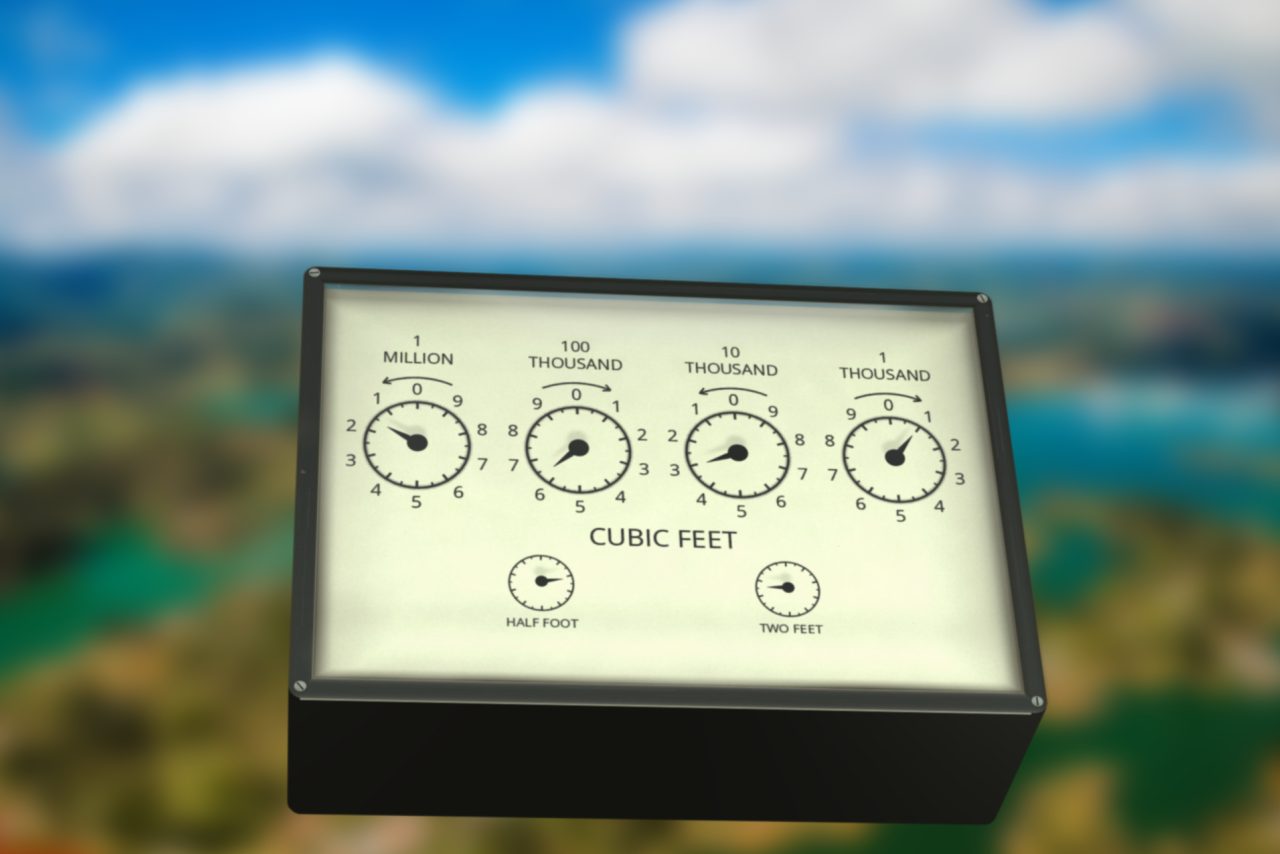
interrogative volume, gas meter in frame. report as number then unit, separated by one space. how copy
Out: 163100 ft³
